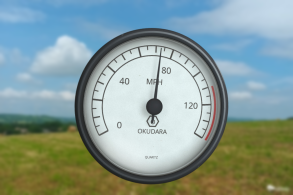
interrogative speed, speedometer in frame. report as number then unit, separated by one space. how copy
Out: 72.5 mph
